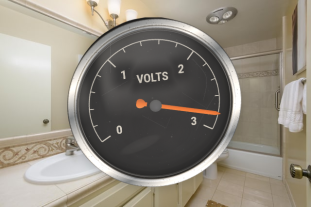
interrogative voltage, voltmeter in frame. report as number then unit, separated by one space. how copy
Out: 2.8 V
